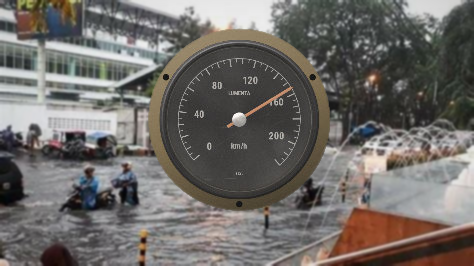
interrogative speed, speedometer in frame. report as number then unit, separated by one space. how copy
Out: 155 km/h
